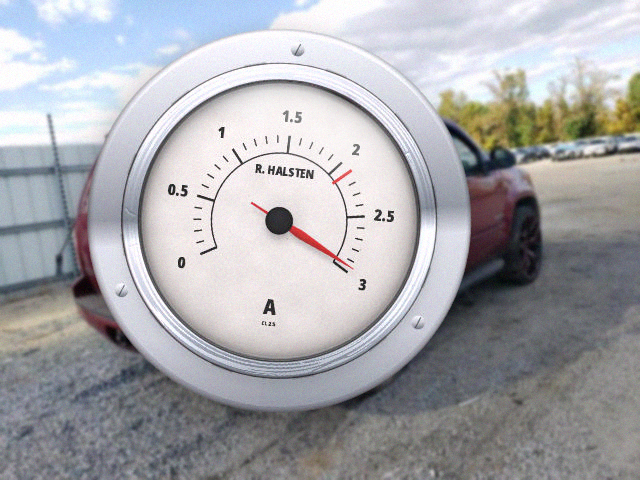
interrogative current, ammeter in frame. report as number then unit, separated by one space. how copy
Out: 2.95 A
